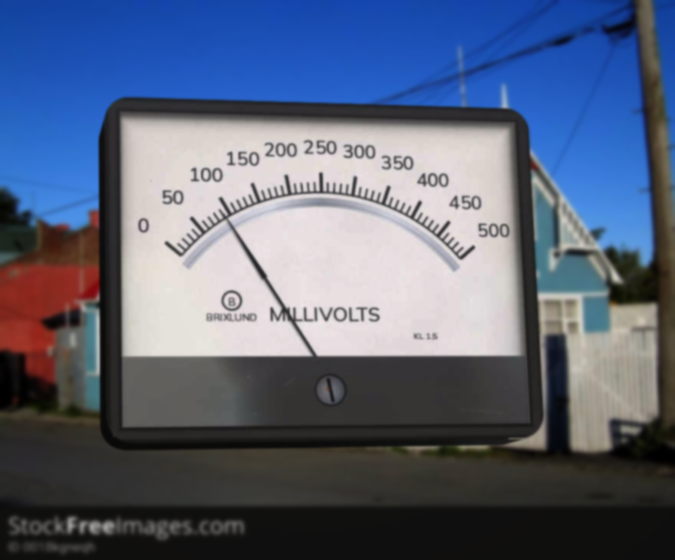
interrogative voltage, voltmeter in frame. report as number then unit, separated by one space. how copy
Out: 90 mV
